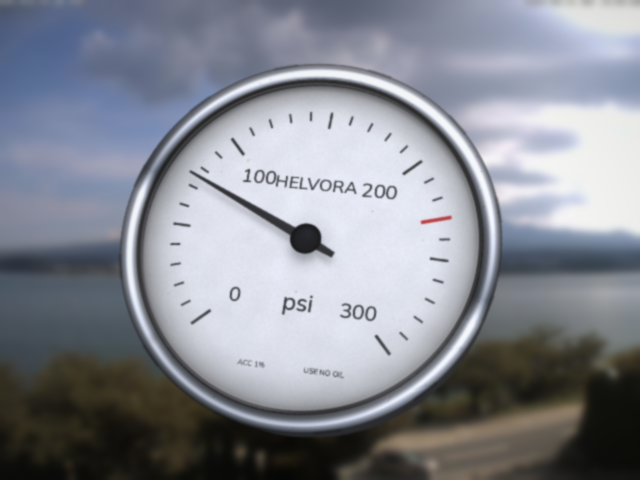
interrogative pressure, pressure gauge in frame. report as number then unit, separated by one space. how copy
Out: 75 psi
